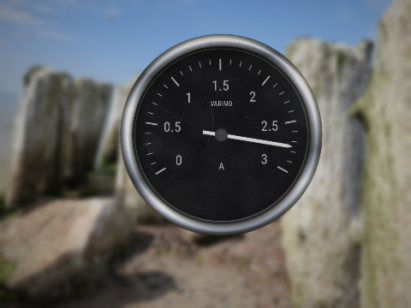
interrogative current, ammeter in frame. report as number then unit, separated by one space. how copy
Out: 2.75 A
